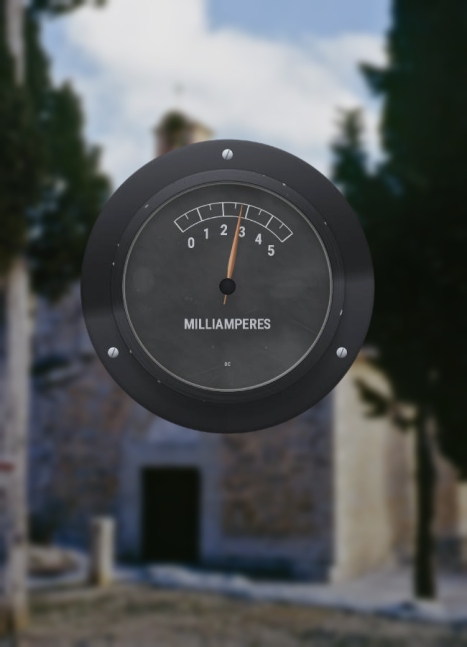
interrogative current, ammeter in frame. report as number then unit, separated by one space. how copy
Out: 2.75 mA
